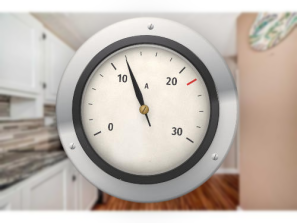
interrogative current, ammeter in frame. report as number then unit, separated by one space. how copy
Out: 12 A
